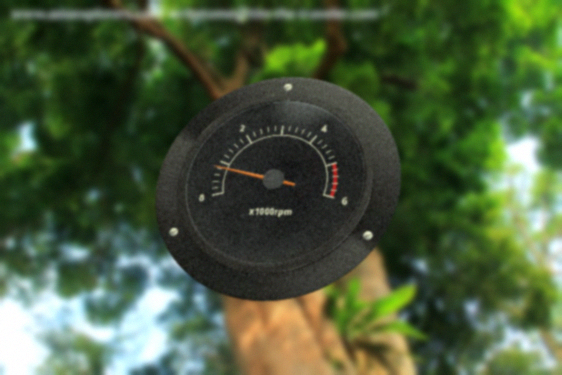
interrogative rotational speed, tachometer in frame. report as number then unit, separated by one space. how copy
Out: 800 rpm
